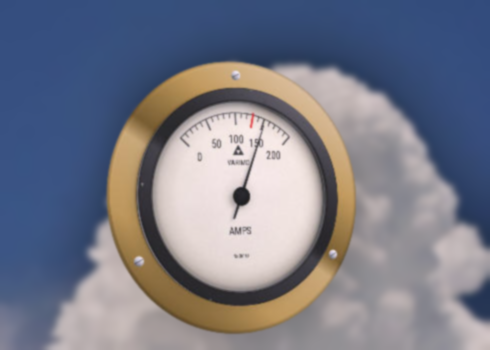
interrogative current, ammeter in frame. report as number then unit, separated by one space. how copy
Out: 150 A
